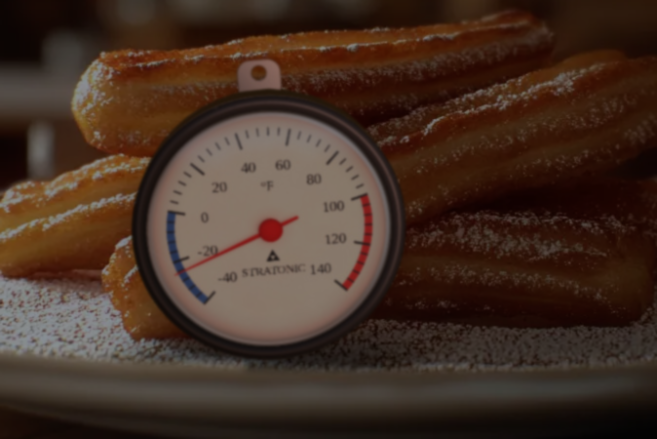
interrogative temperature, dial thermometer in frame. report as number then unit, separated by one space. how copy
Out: -24 °F
